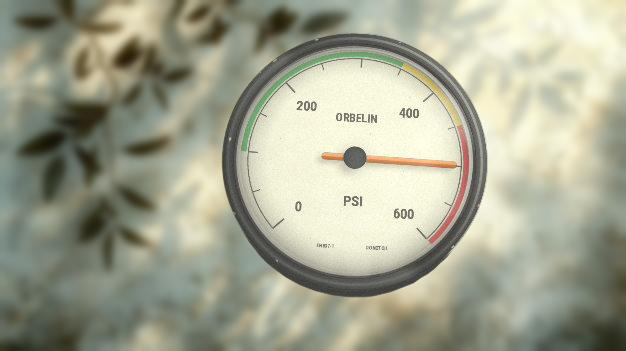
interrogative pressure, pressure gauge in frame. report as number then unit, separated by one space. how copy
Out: 500 psi
